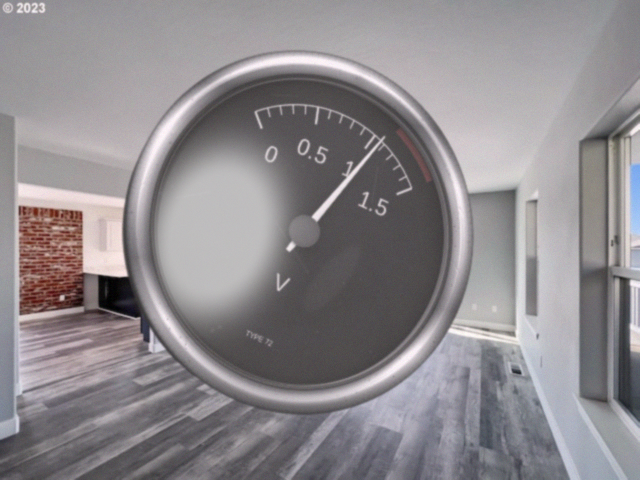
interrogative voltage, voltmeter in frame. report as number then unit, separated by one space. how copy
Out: 1.05 V
